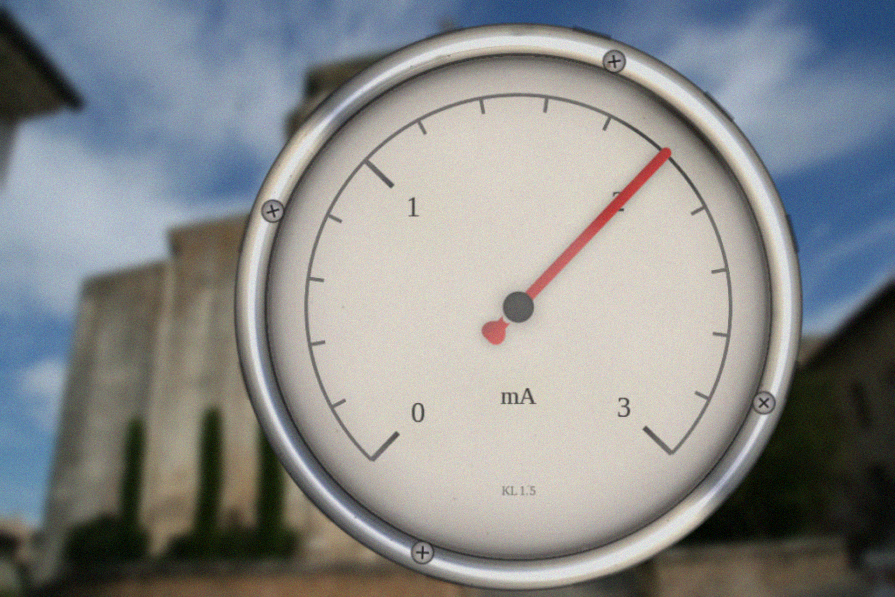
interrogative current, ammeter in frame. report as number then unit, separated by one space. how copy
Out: 2 mA
